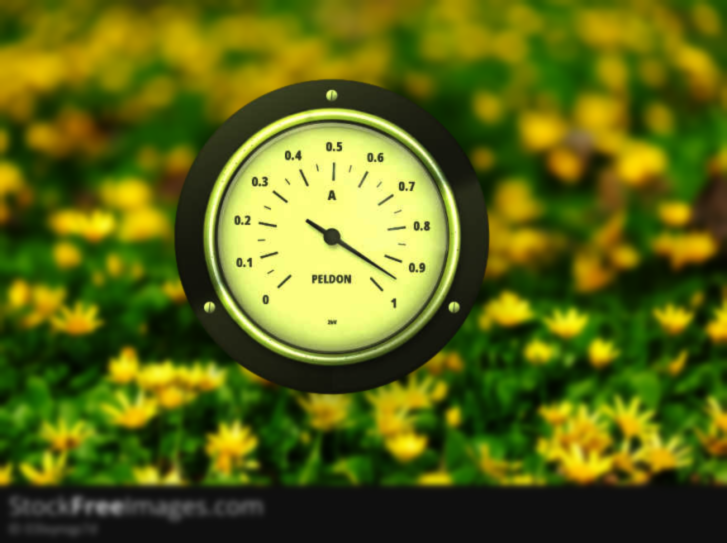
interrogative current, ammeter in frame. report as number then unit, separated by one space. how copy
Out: 0.95 A
